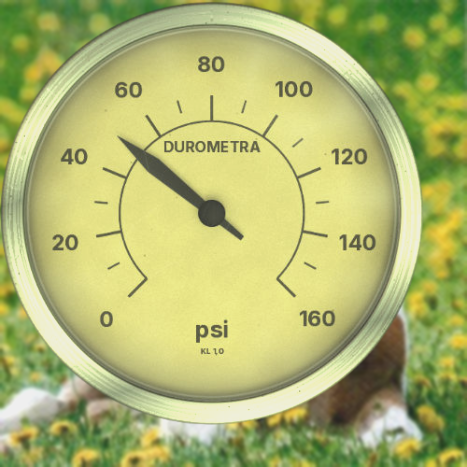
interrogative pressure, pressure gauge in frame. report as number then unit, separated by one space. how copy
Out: 50 psi
